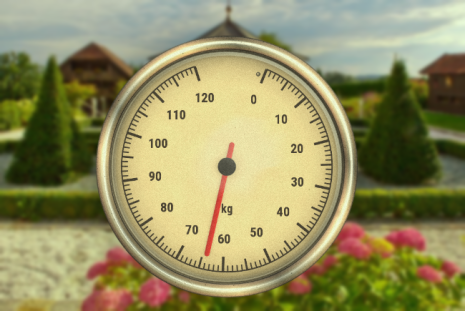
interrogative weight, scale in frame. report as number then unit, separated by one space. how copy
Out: 64 kg
